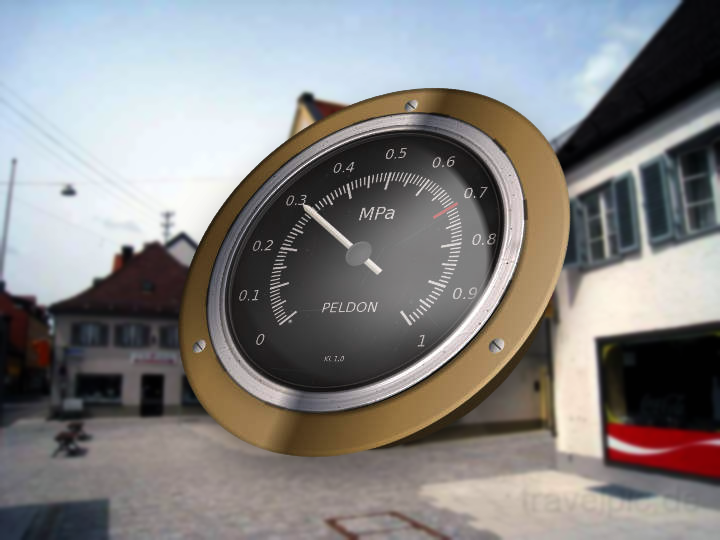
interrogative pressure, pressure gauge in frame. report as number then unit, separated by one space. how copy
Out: 0.3 MPa
